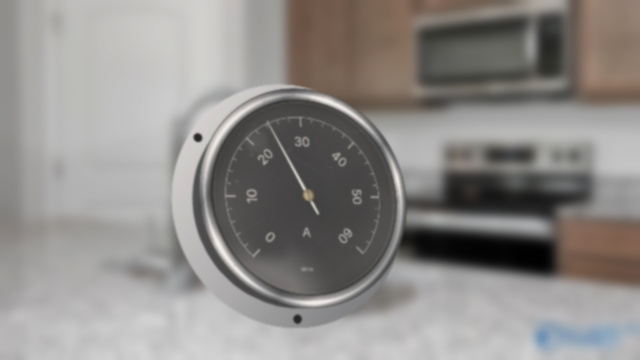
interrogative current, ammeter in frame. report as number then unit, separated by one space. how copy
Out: 24 A
